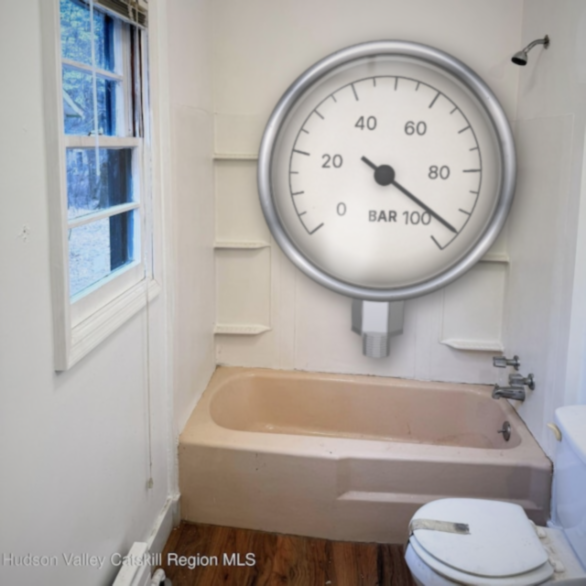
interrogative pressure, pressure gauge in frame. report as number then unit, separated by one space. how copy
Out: 95 bar
